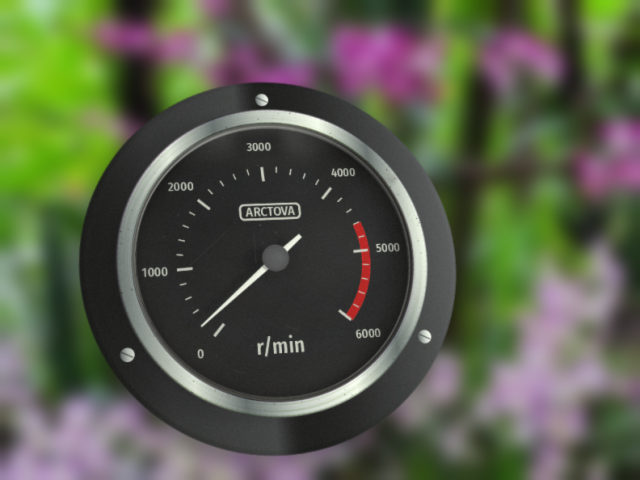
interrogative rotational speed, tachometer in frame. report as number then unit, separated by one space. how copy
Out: 200 rpm
